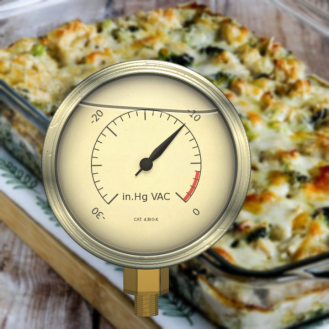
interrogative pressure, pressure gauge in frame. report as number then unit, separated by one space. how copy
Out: -10 inHg
